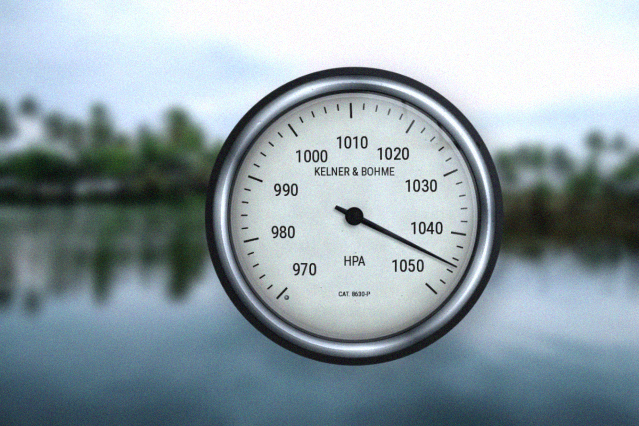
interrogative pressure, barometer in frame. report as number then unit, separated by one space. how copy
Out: 1045 hPa
